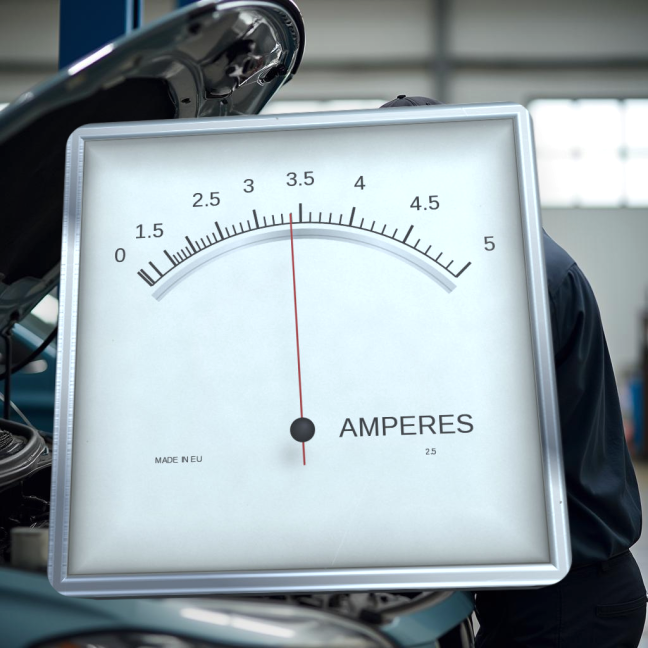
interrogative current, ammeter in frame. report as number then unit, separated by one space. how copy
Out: 3.4 A
